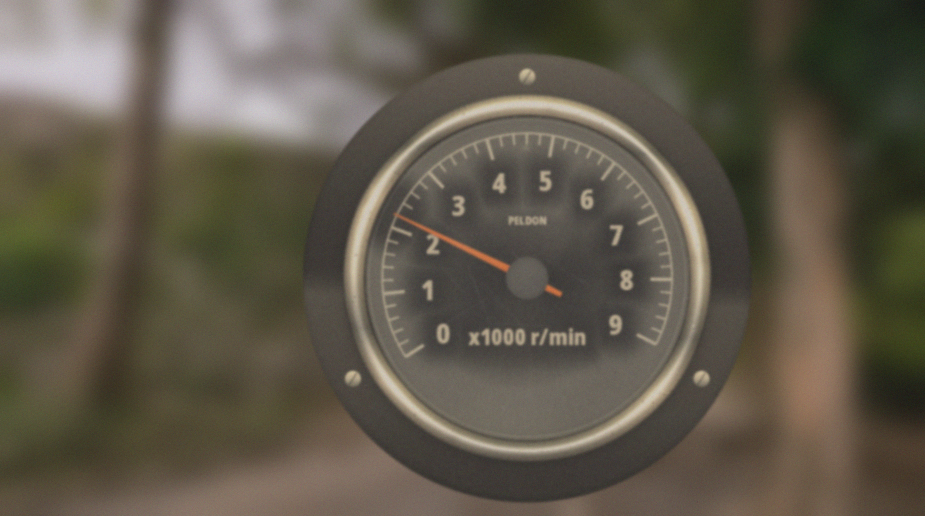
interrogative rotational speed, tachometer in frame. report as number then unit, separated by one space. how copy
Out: 2200 rpm
